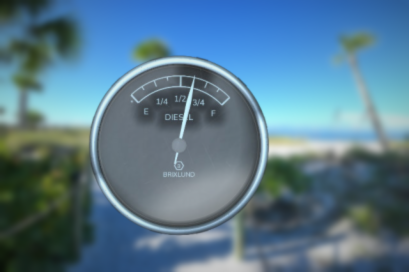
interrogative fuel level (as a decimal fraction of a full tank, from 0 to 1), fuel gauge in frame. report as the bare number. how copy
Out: 0.625
